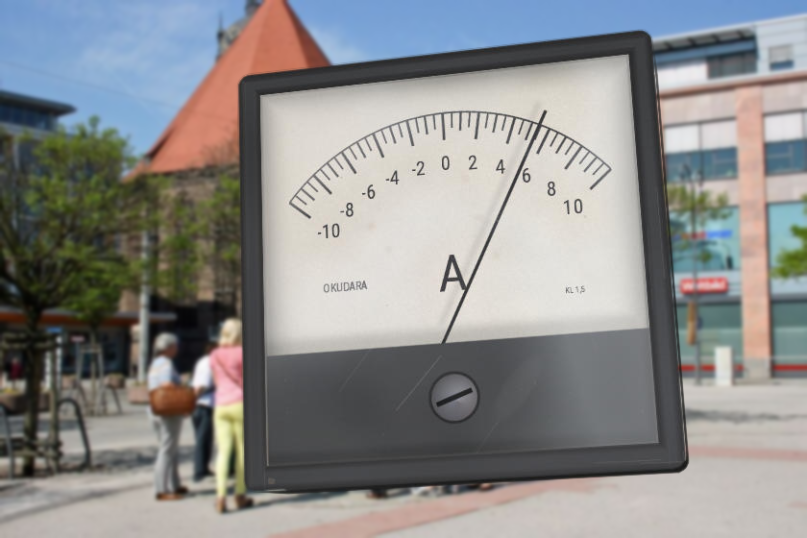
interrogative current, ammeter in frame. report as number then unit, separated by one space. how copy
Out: 5.5 A
